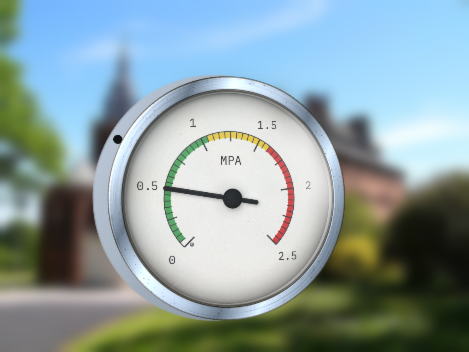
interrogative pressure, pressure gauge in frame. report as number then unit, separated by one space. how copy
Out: 0.5 MPa
